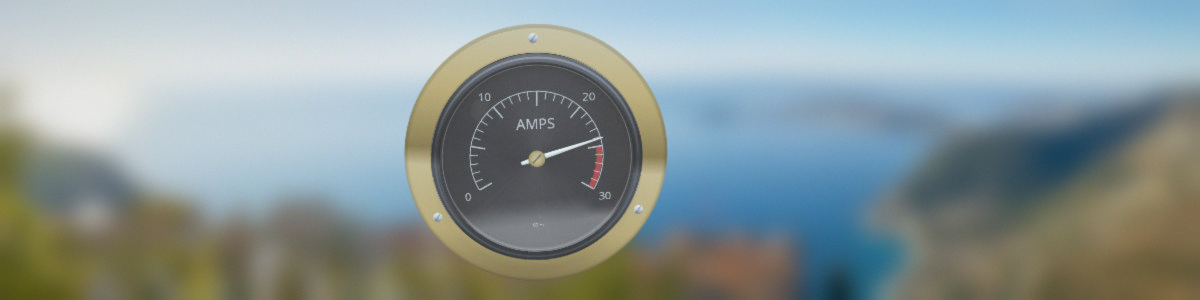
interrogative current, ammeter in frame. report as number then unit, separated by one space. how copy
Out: 24 A
